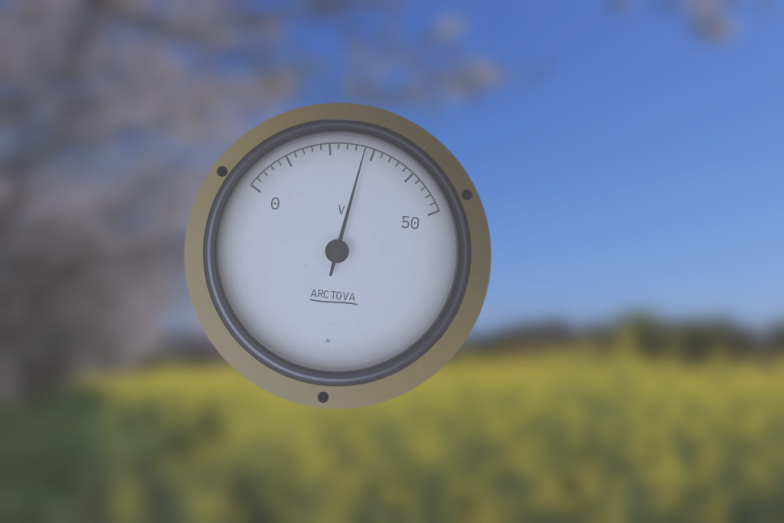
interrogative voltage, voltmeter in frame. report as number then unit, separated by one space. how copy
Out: 28 V
